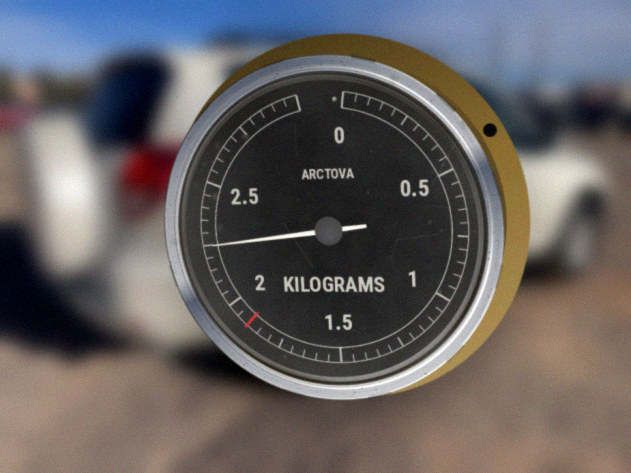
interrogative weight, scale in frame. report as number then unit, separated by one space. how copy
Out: 2.25 kg
